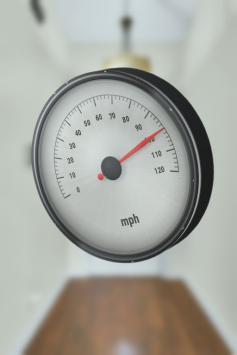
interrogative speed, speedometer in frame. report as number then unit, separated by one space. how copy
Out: 100 mph
